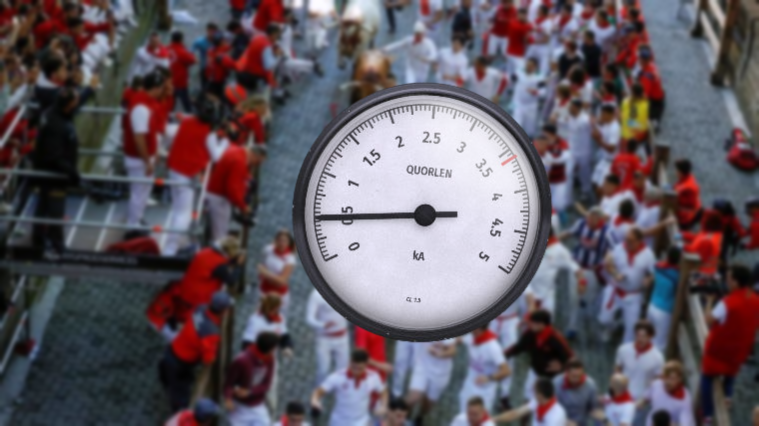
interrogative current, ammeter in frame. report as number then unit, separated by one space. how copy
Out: 0.5 kA
